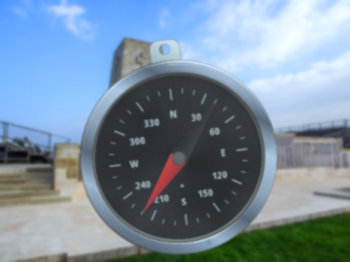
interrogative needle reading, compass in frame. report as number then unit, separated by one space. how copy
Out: 220 °
